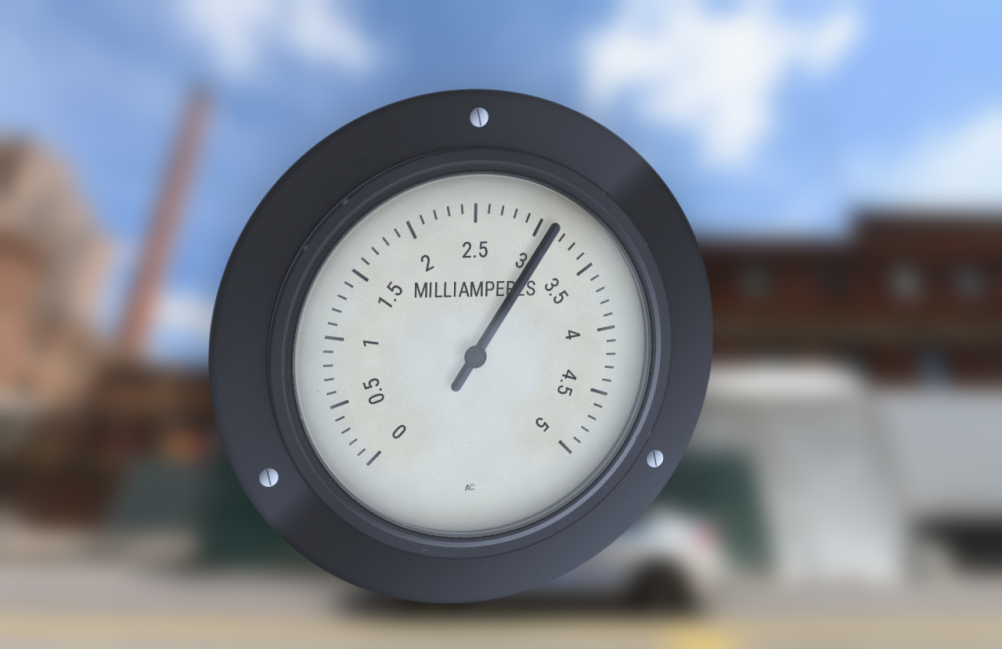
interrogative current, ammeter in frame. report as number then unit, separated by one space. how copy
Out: 3.1 mA
